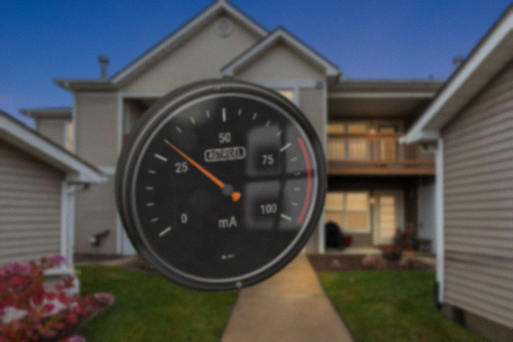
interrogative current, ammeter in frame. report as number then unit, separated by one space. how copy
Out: 30 mA
